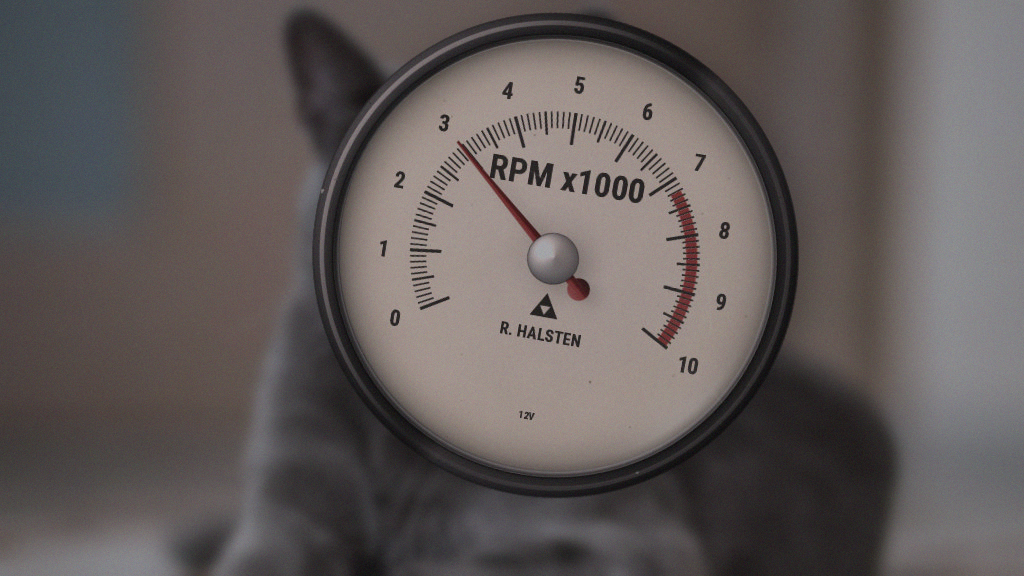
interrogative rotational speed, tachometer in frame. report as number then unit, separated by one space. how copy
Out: 3000 rpm
